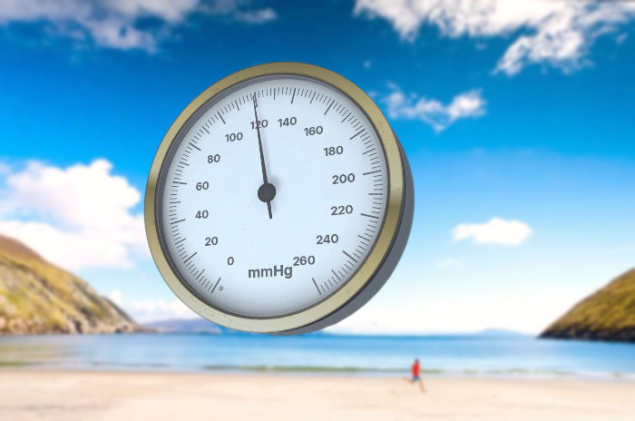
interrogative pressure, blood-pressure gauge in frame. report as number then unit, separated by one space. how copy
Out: 120 mmHg
